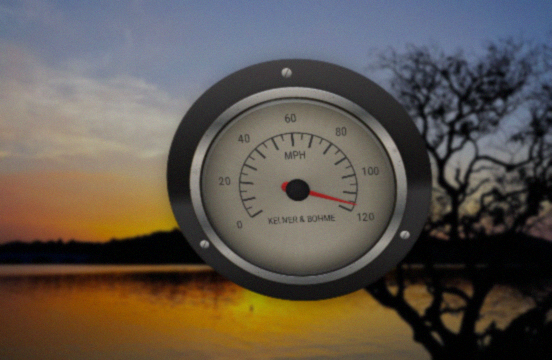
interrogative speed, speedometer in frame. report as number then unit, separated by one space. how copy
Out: 115 mph
